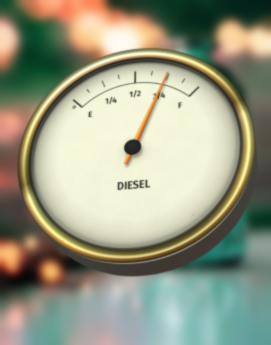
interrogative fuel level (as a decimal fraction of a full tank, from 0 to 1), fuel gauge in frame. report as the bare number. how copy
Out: 0.75
